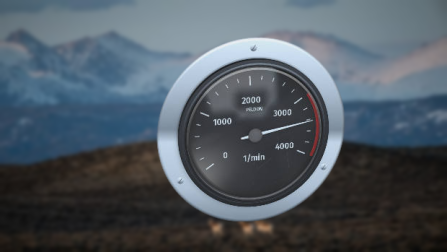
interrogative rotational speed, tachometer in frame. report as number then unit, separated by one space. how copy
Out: 3400 rpm
